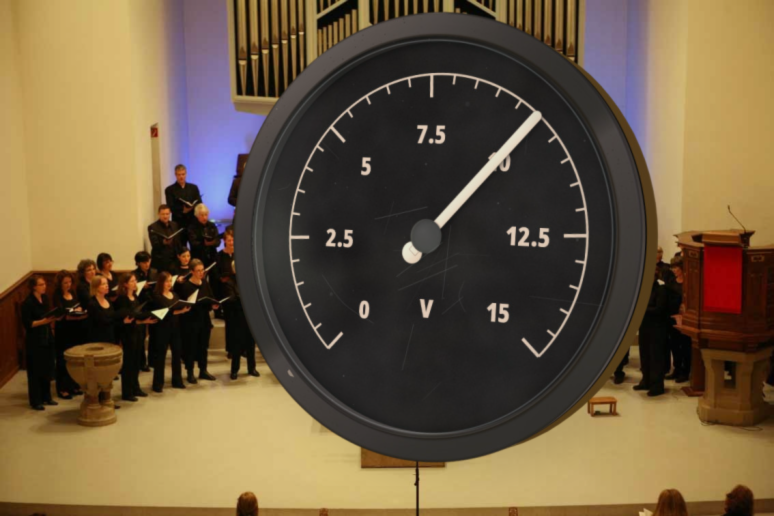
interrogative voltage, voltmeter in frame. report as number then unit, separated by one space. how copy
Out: 10 V
